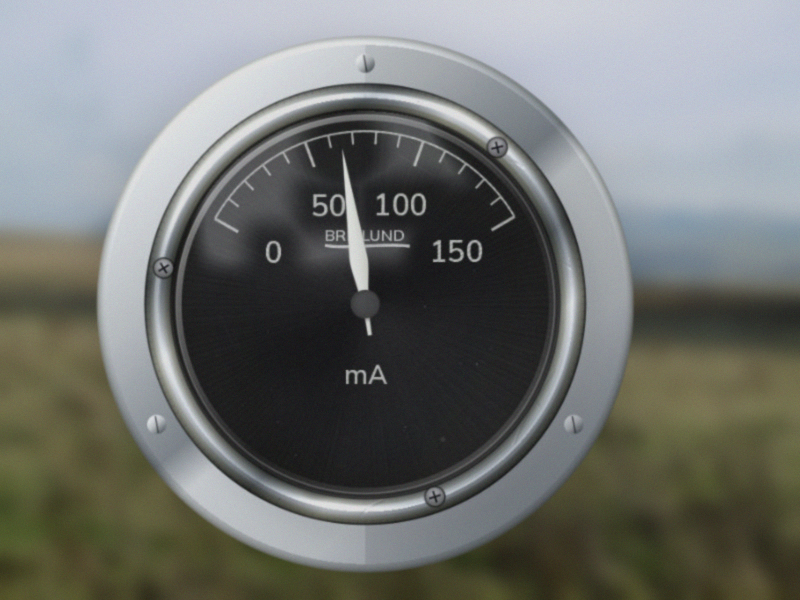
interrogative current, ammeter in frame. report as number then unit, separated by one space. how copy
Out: 65 mA
